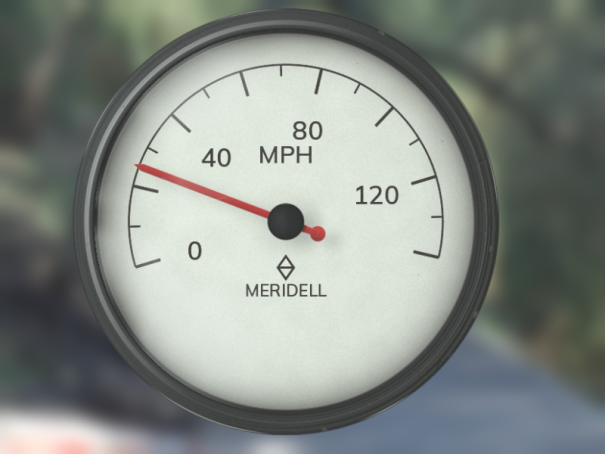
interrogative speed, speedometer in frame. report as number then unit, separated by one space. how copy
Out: 25 mph
